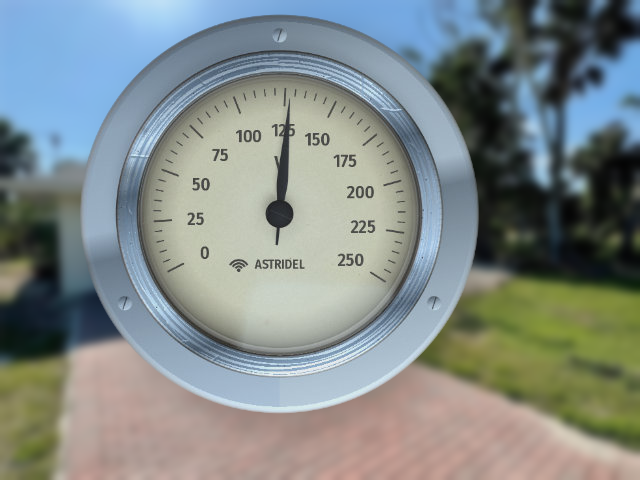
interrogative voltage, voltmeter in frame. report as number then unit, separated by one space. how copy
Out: 127.5 V
